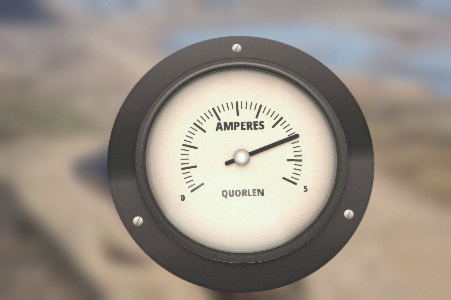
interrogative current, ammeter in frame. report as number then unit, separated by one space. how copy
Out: 4 A
